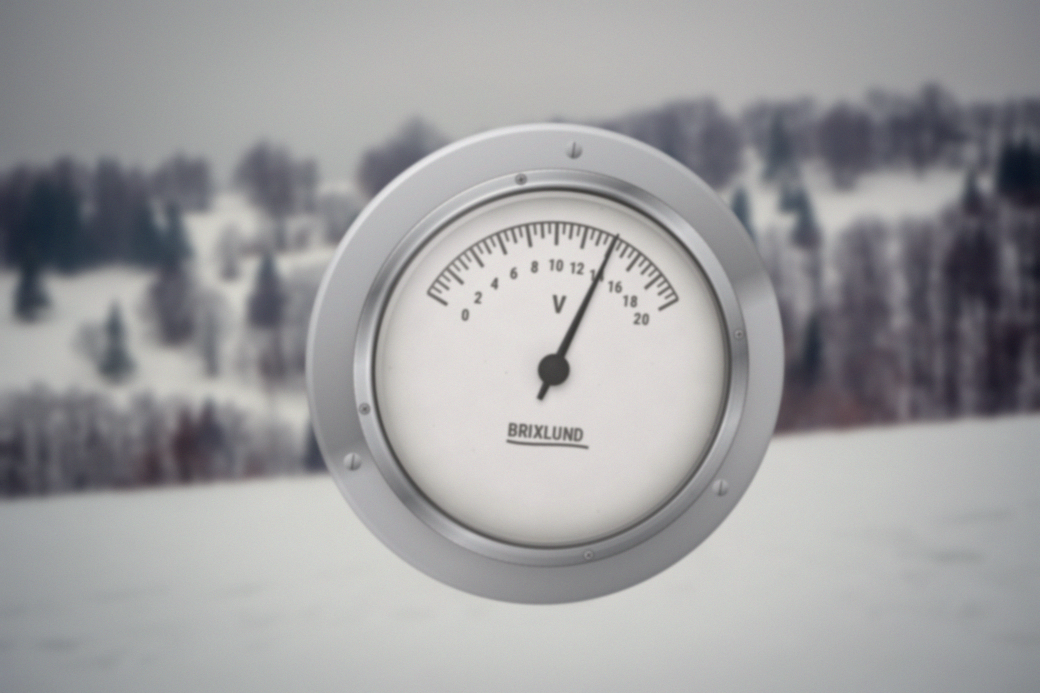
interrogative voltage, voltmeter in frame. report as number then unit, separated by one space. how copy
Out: 14 V
